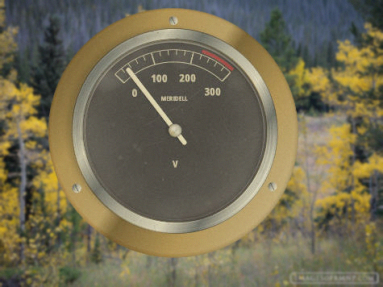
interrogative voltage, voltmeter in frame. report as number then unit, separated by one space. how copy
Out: 30 V
